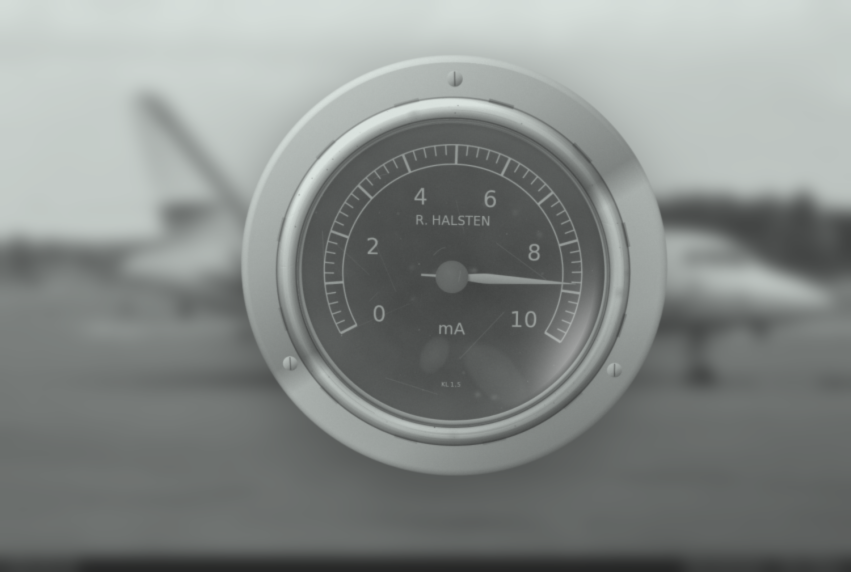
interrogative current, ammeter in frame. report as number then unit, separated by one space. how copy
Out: 8.8 mA
